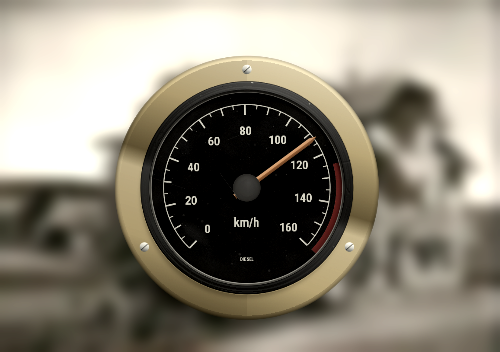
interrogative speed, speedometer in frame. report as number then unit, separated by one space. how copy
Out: 112.5 km/h
